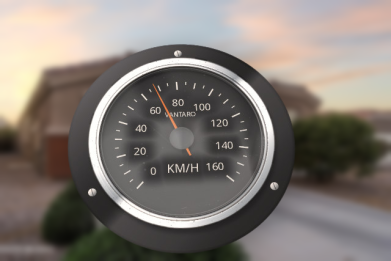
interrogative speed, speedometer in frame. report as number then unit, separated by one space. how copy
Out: 67.5 km/h
